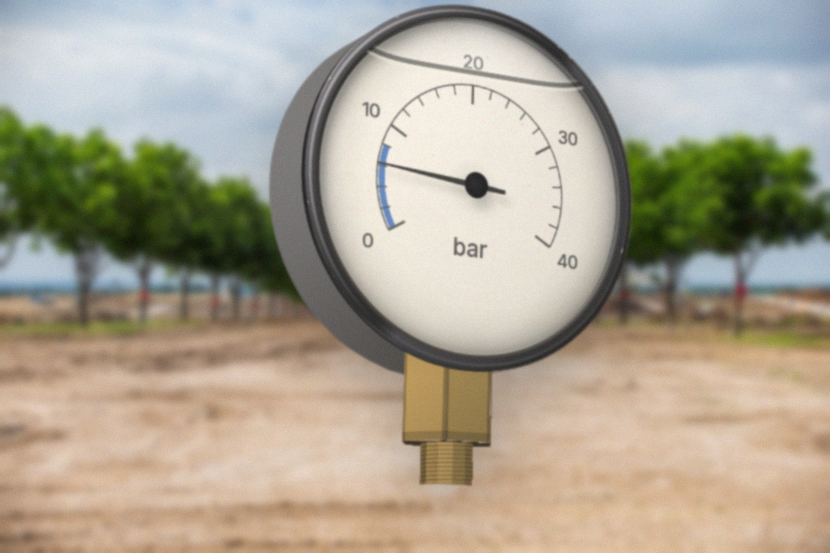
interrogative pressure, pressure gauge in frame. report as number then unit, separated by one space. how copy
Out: 6 bar
